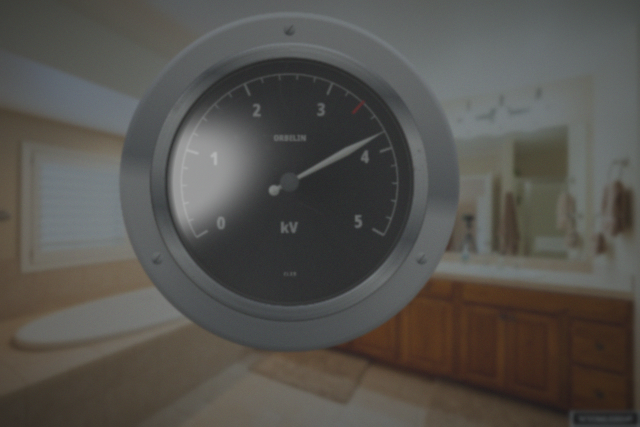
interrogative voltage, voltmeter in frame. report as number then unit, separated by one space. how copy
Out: 3.8 kV
